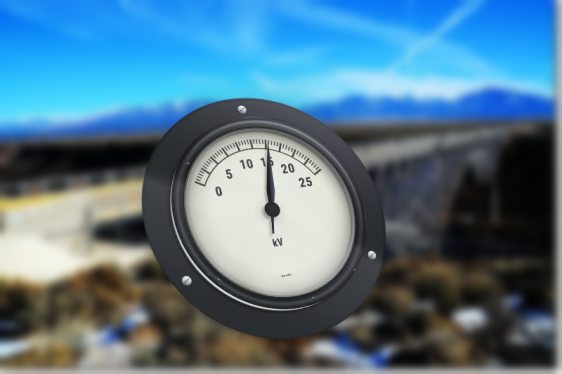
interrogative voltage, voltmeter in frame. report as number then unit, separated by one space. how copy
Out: 15 kV
